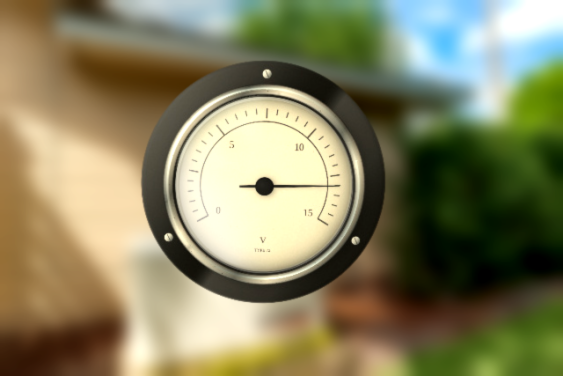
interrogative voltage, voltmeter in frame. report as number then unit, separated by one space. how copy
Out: 13 V
